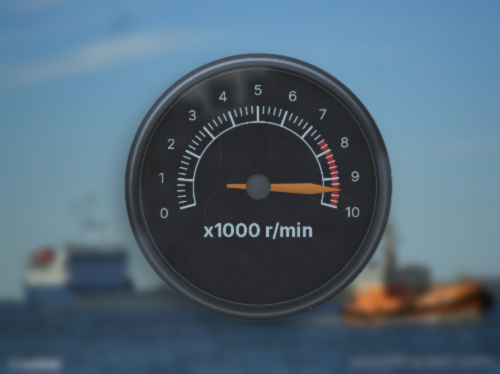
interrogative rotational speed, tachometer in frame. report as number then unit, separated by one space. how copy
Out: 9400 rpm
